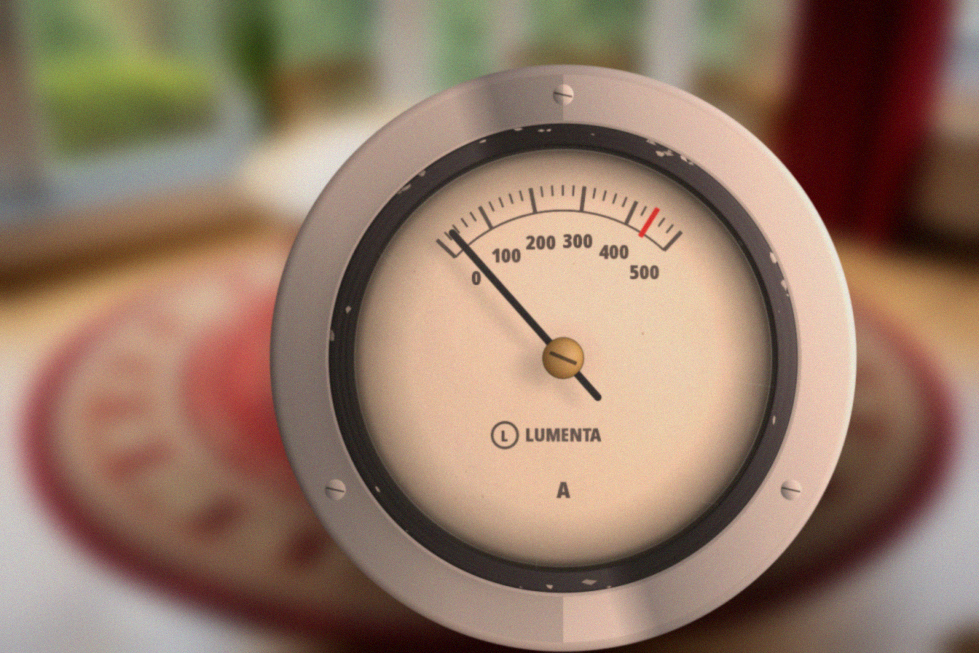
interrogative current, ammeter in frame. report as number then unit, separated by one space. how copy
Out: 30 A
